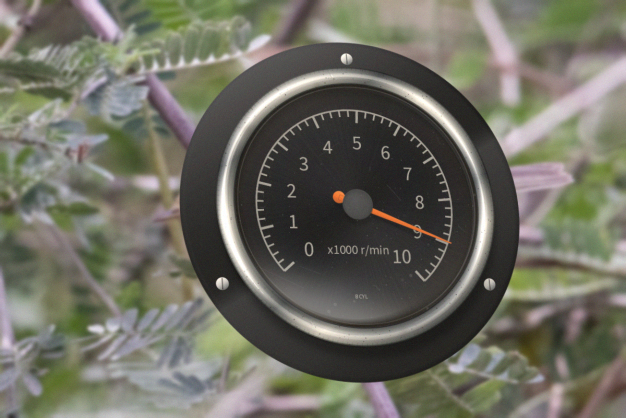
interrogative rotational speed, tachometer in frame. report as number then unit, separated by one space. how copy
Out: 9000 rpm
